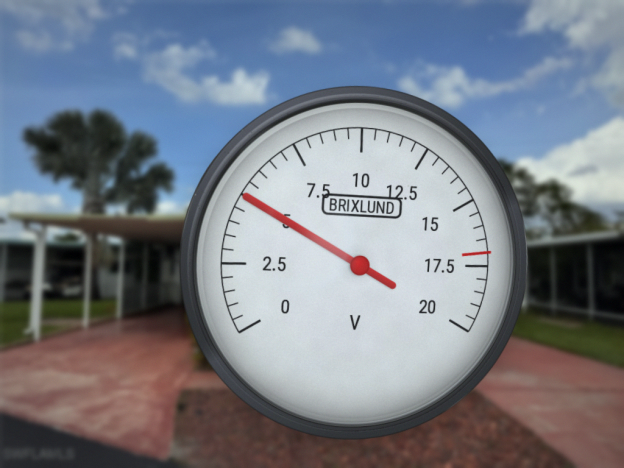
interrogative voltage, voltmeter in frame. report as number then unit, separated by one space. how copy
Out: 5 V
